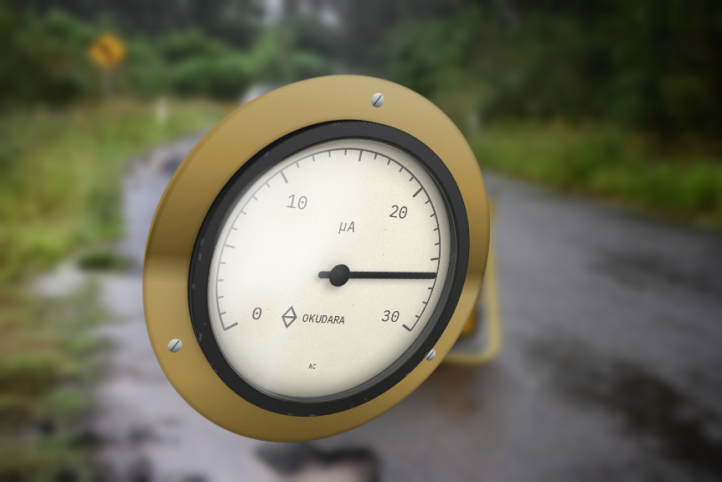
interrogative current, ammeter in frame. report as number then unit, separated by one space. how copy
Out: 26 µA
